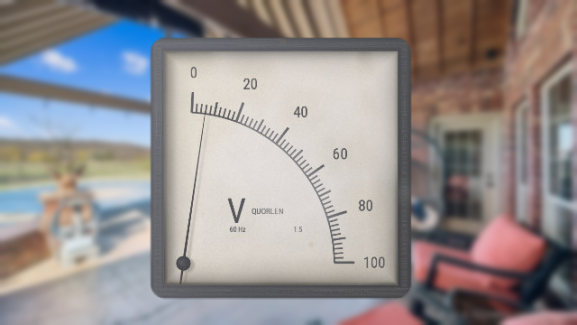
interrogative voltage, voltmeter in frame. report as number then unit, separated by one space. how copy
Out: 6 V
